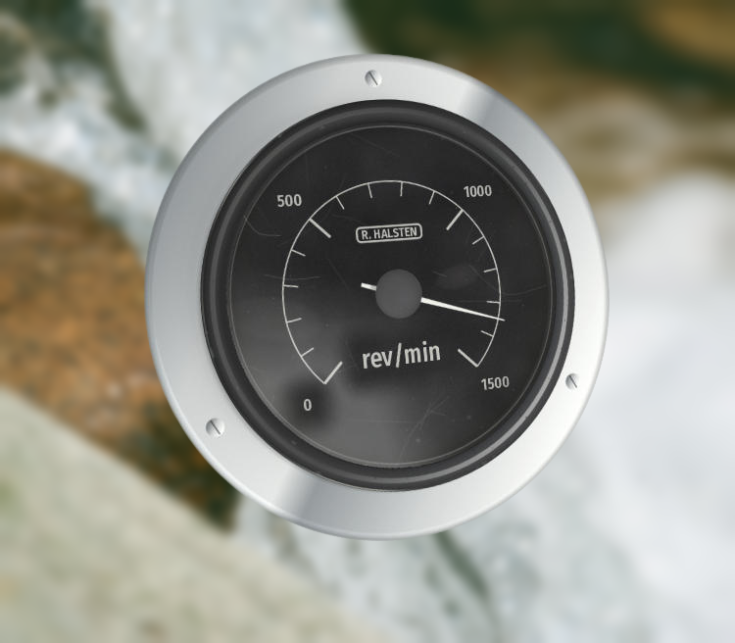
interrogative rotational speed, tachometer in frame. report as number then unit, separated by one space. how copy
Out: 1350 rpm
